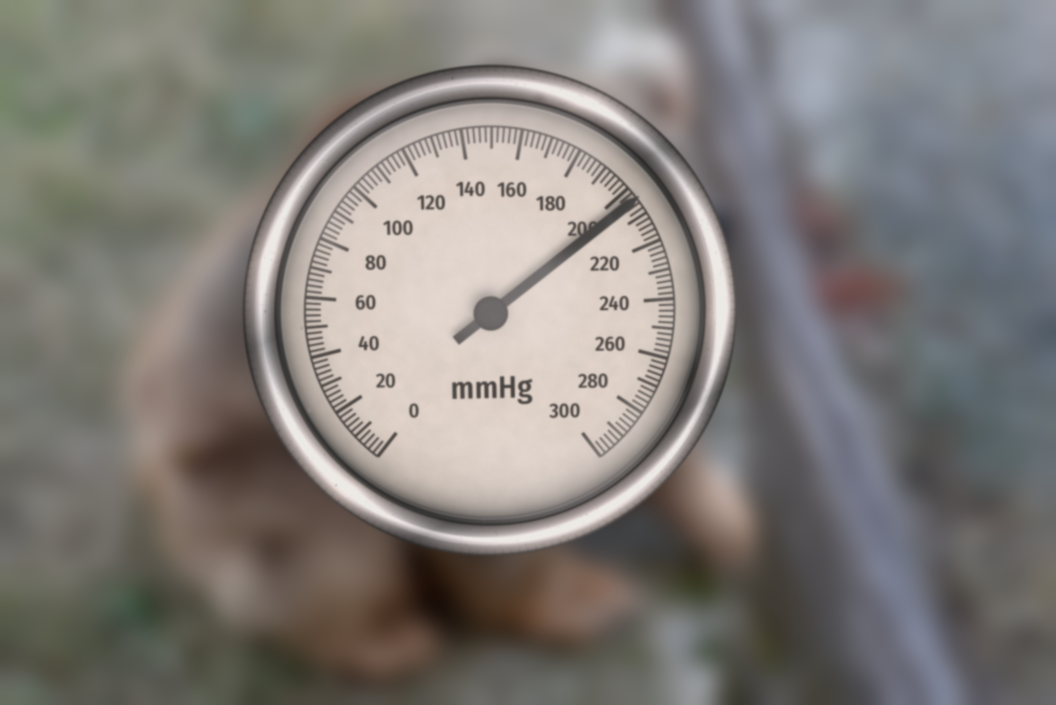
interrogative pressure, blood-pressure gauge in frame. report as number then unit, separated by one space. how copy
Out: 204 mmHg
